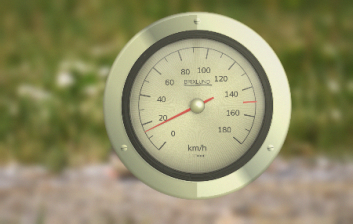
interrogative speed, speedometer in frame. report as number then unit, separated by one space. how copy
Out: 15 km/h
